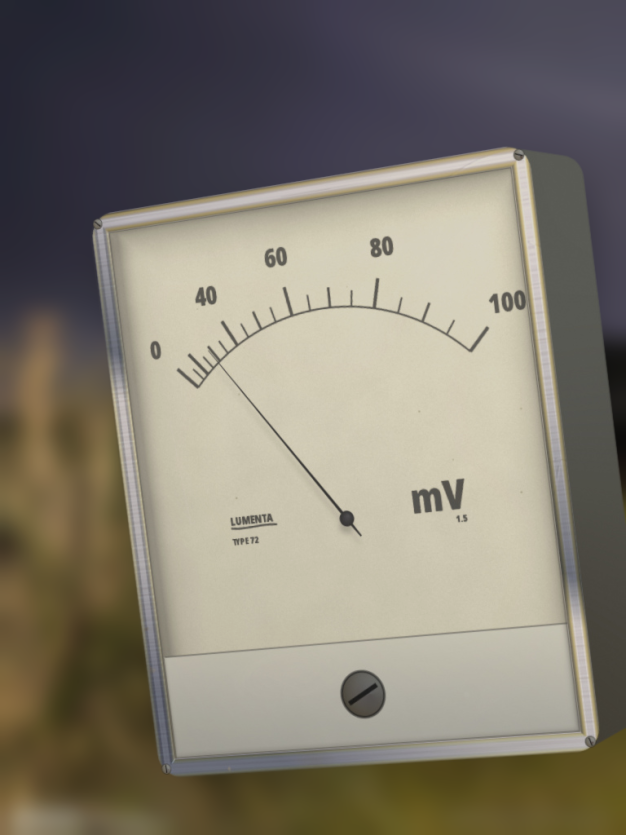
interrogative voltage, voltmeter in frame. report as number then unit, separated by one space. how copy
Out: 30 mV
